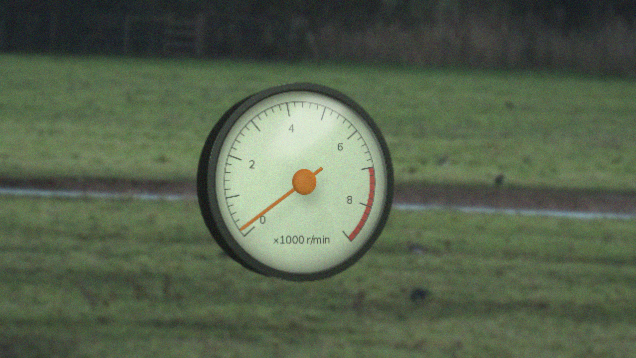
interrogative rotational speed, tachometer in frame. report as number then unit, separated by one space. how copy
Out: 200 rpm
